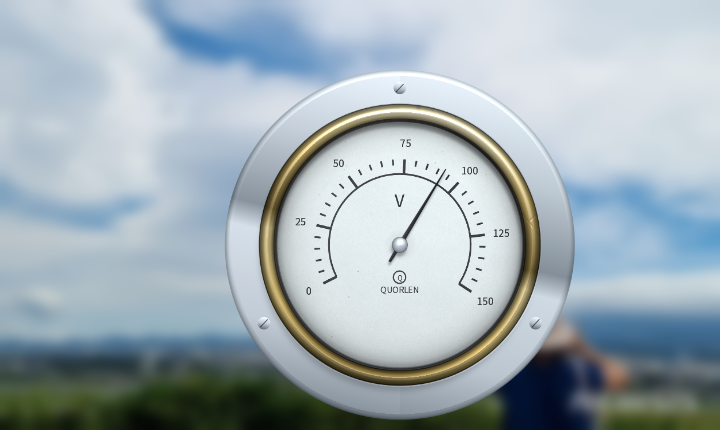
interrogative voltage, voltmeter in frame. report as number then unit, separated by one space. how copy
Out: 92.5 V
